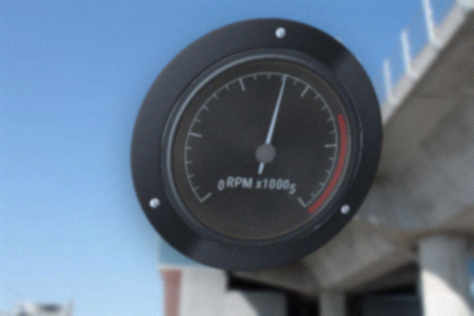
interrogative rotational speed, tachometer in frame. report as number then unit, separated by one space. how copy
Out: 2600 rpm
